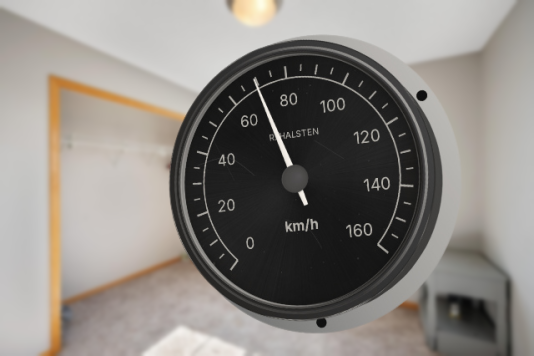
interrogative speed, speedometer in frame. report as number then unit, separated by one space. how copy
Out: 70 km/h
